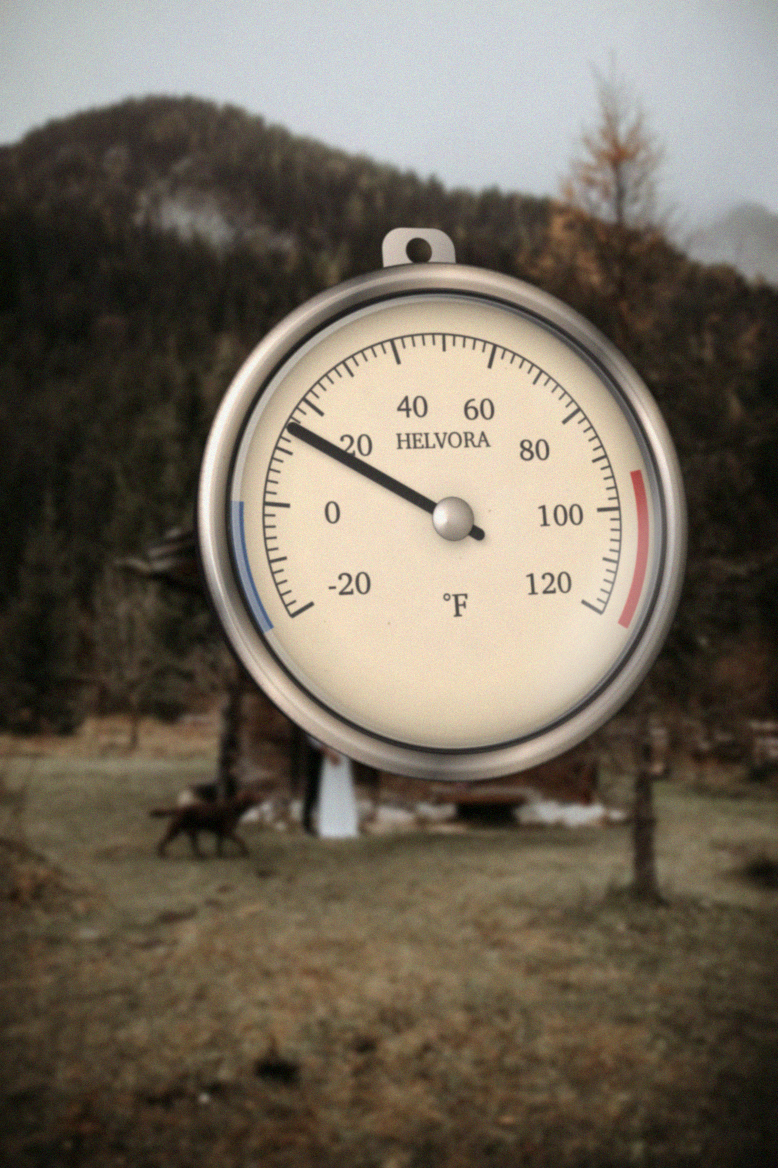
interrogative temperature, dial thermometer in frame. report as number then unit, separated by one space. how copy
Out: 14 °F
